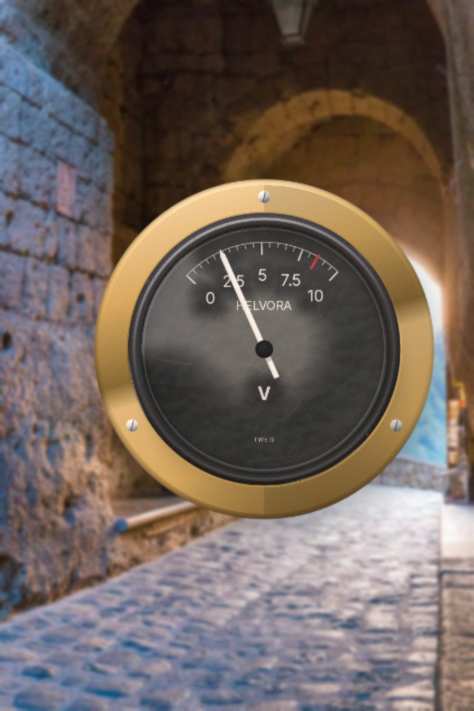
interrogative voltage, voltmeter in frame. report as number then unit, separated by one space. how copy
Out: 2.5 V
